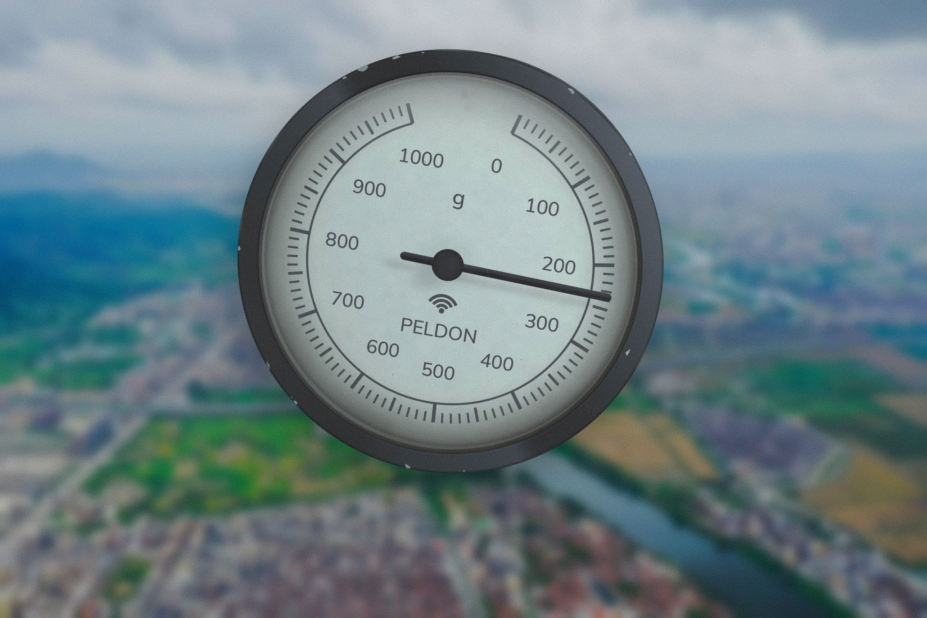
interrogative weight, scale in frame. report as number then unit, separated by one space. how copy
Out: 235 g
